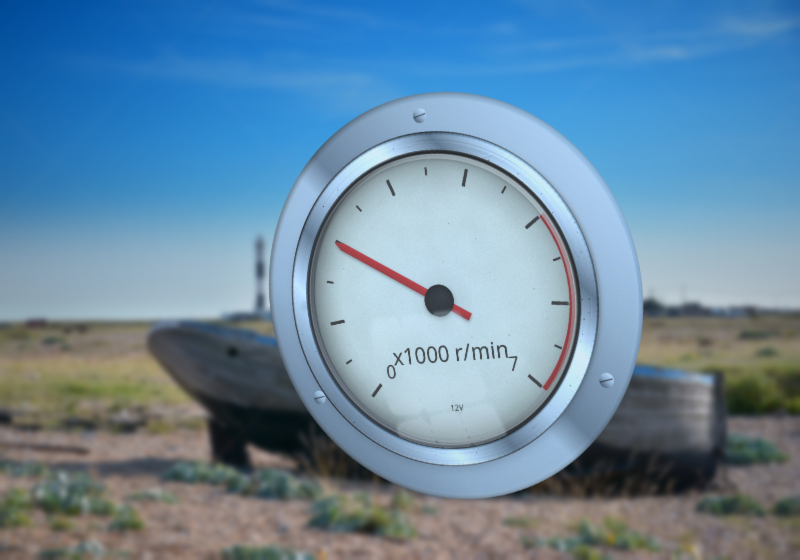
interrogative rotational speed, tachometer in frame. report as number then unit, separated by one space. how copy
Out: 2000 rpm
